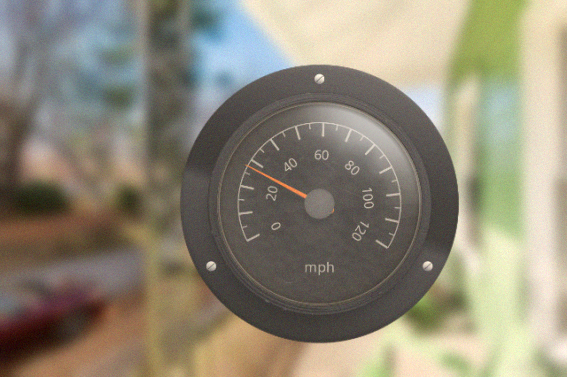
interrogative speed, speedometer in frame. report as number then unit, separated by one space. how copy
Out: 27.5 mph
